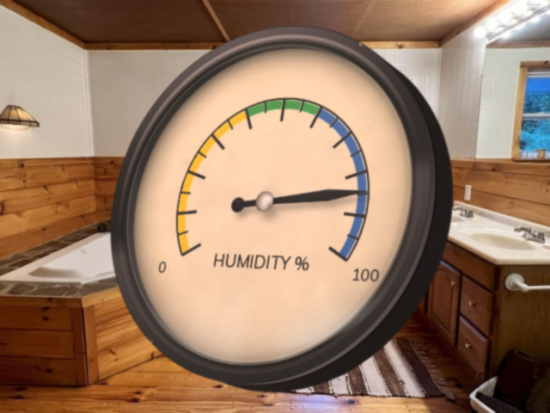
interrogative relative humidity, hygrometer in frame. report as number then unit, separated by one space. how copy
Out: 85 %
